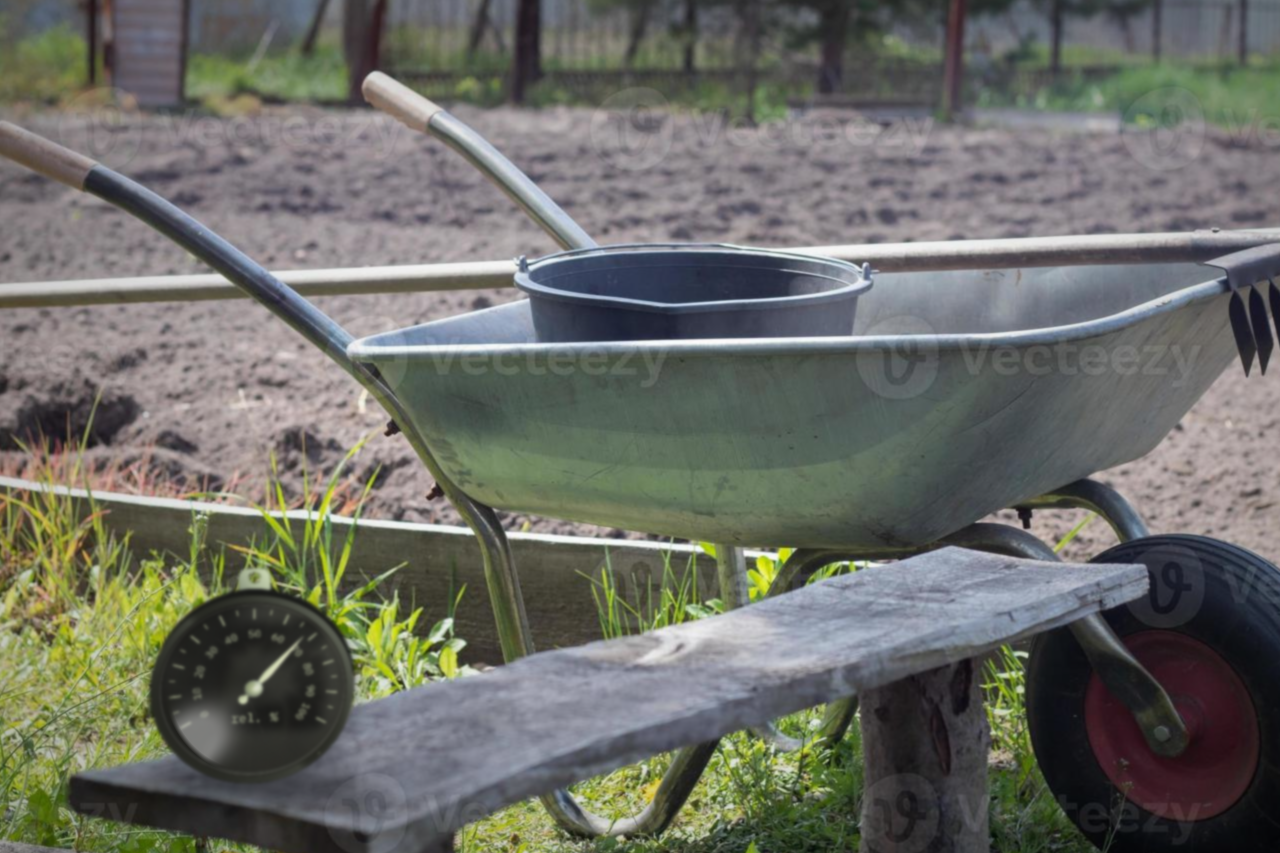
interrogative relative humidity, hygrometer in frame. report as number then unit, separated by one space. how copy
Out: 67.5 %
